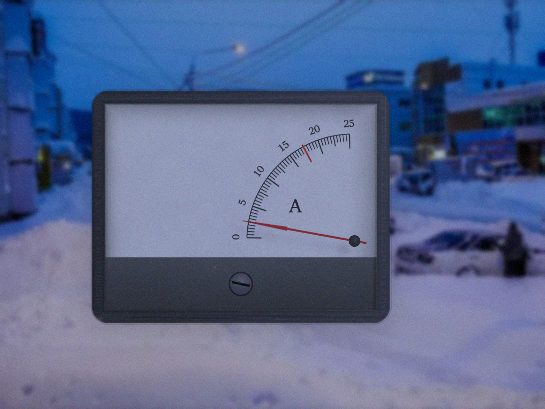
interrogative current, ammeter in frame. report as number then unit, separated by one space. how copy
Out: 2.5 A
